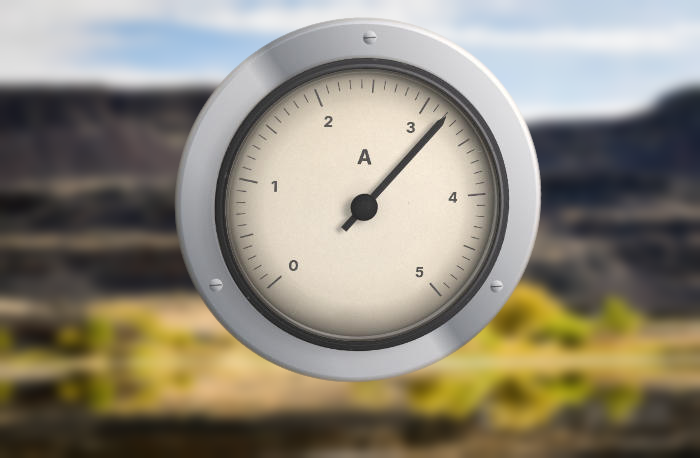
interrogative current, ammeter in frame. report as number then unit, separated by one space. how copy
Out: 3.2 A
